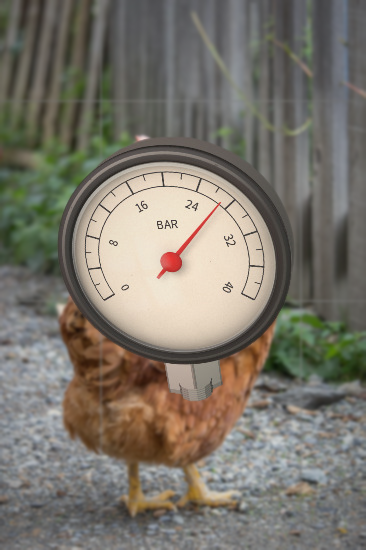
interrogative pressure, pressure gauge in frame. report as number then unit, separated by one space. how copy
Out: 27 bar
